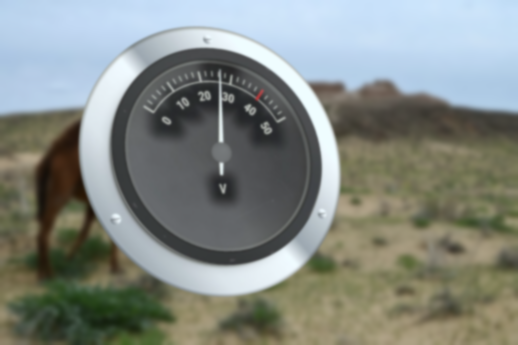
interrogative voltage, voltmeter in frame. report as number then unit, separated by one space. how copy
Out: 26 V
